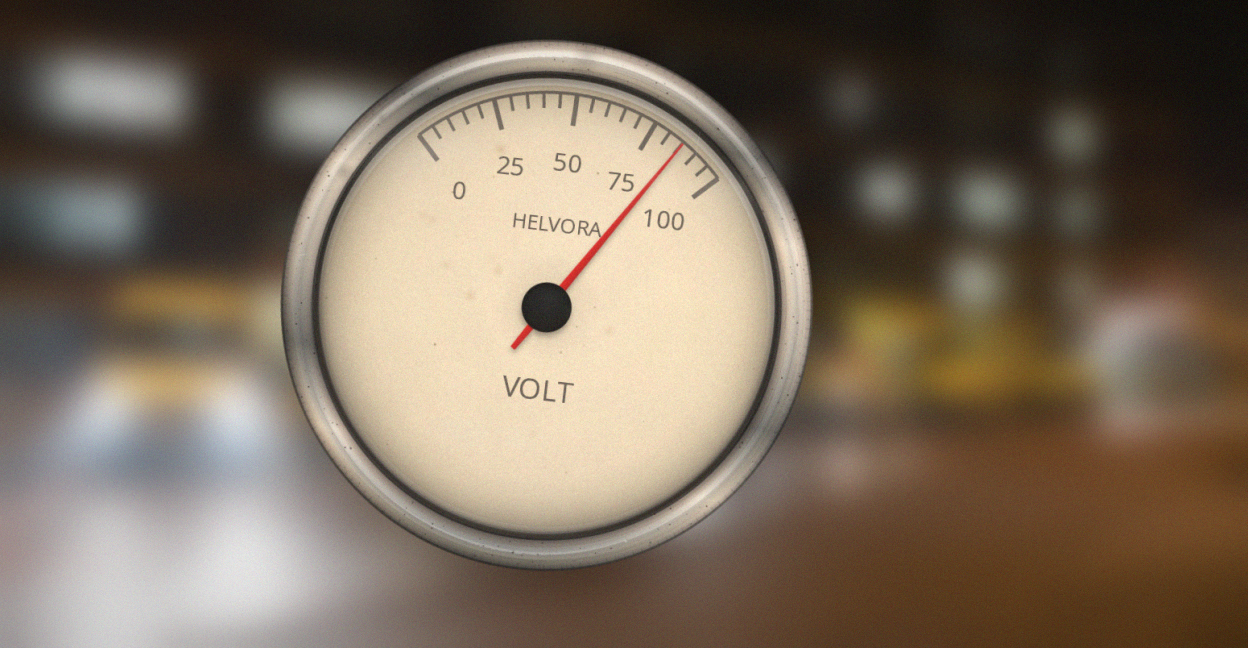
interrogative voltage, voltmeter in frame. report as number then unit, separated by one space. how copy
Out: 85 V
